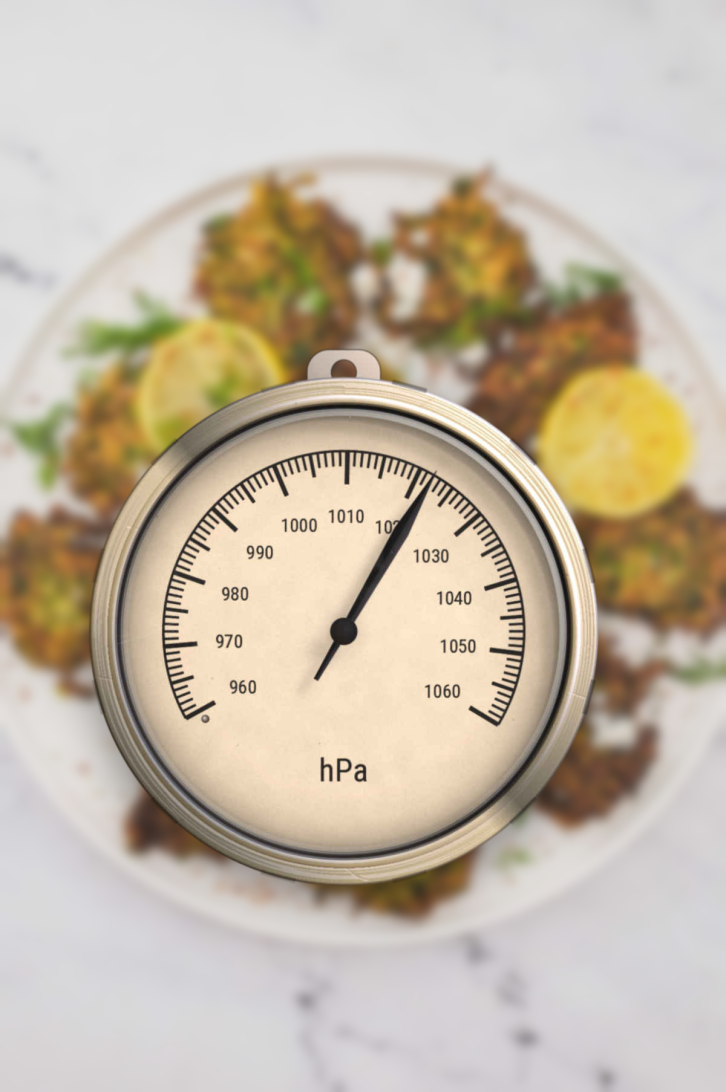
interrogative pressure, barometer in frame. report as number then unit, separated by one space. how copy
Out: 1022 hPa
